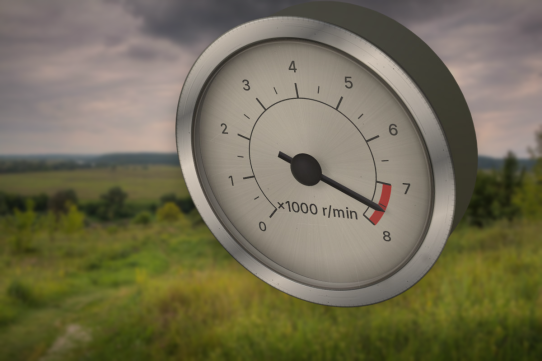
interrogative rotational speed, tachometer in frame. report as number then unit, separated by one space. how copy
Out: 7500 rpm
